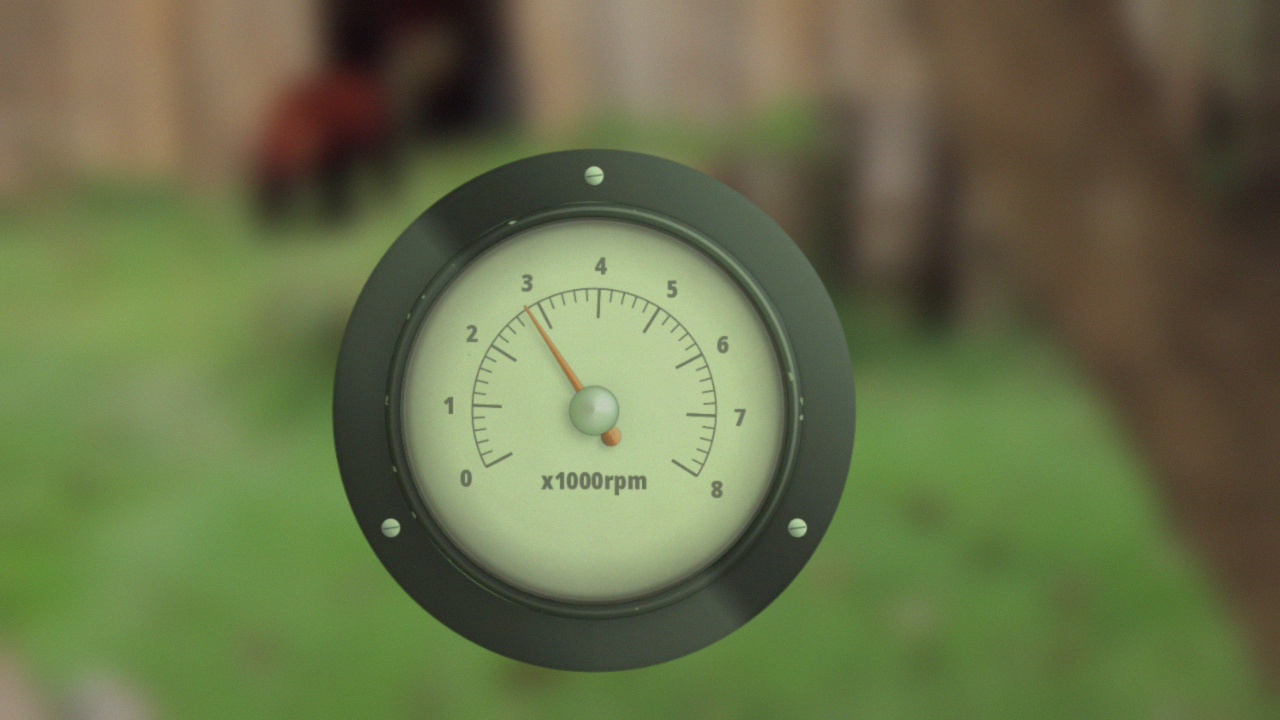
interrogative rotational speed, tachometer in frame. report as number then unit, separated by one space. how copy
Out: 2800 rpm
